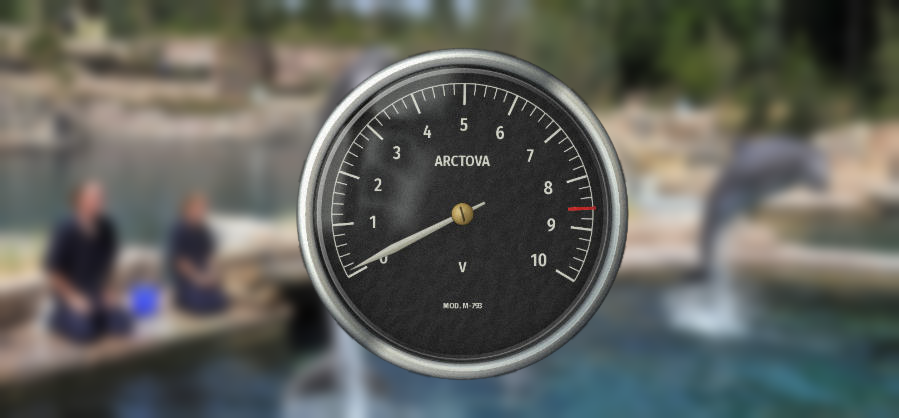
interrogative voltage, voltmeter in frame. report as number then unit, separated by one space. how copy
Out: 0.1 V
